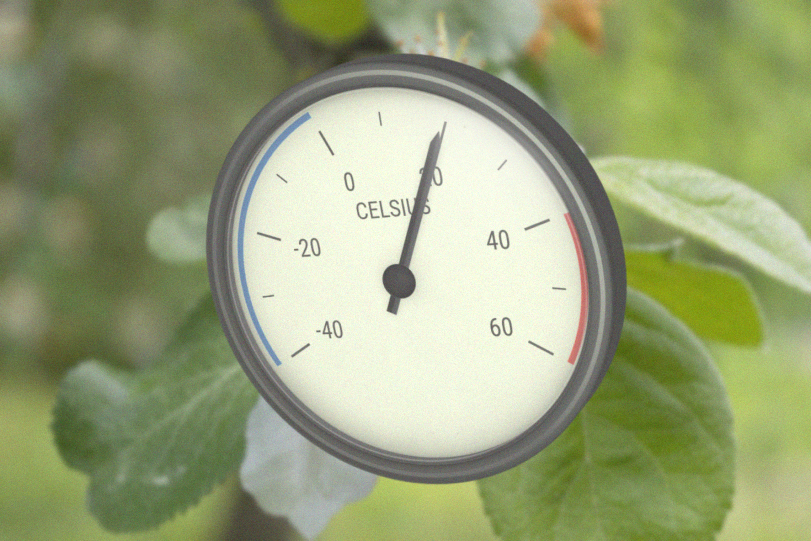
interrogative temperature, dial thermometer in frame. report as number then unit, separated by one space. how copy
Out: 20 °C
